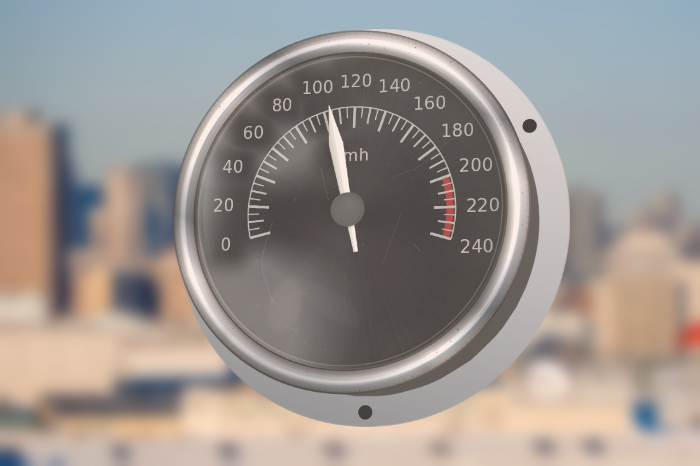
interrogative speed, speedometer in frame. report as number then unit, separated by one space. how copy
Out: 105 km/h
